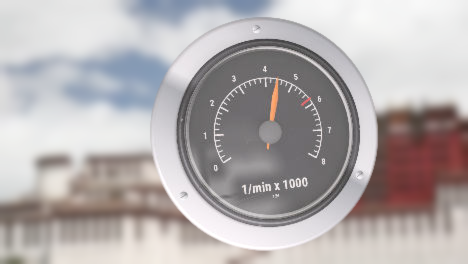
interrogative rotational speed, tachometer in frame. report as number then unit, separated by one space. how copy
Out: 4400 rpm
